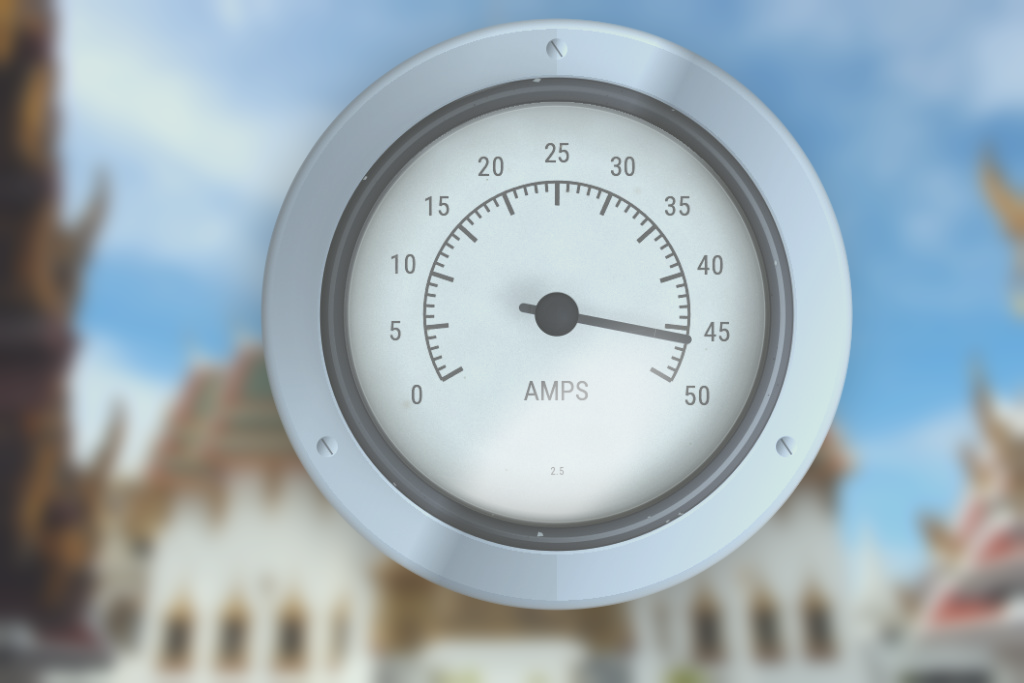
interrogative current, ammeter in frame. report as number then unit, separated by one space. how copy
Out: 46 A
